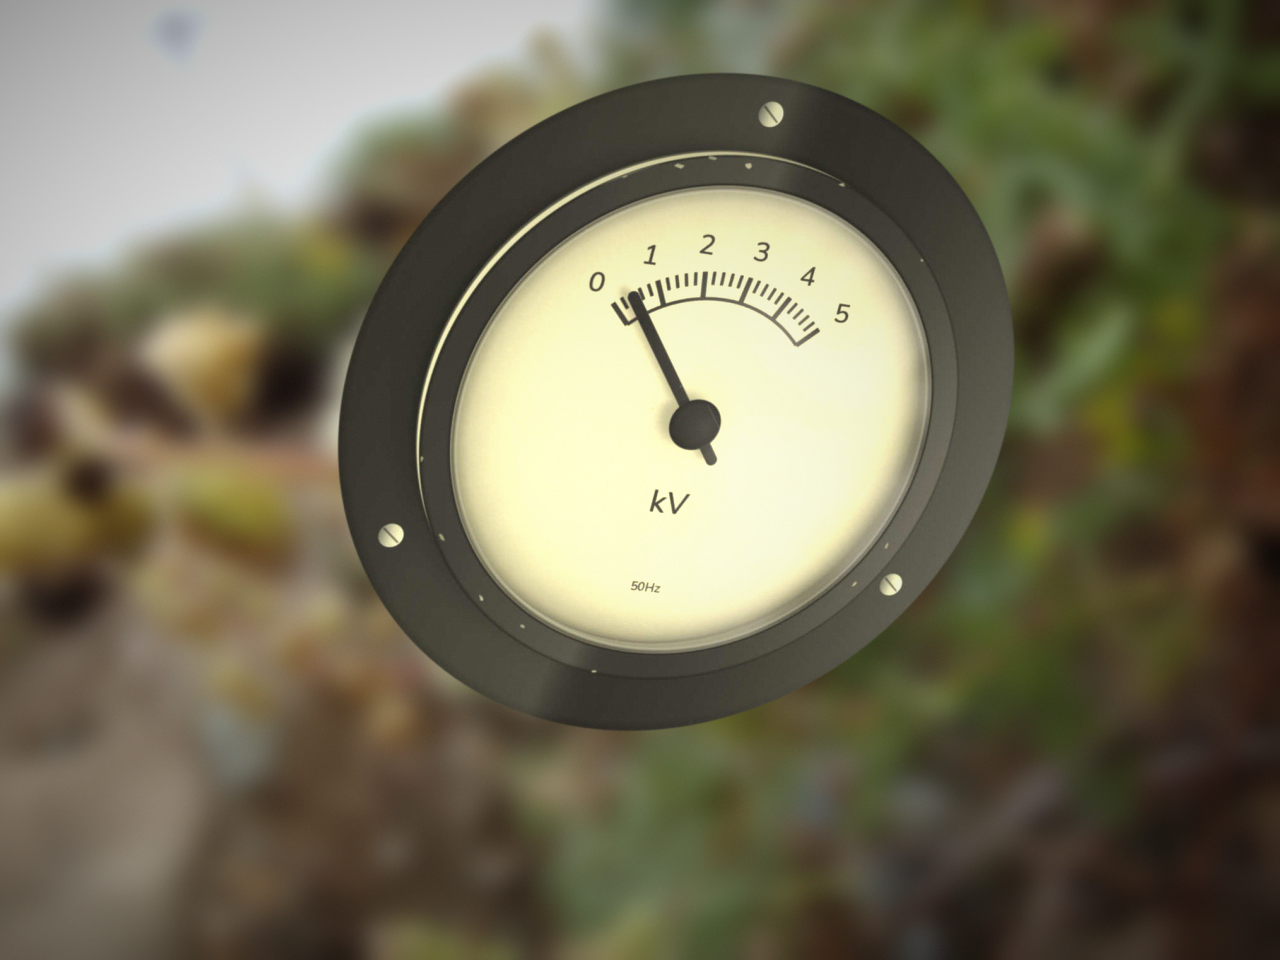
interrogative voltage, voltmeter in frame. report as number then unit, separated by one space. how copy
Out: 0.4 kV
